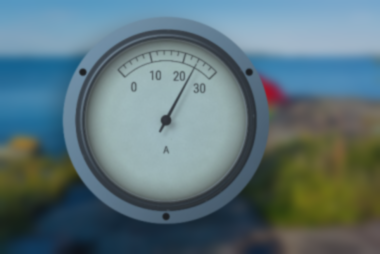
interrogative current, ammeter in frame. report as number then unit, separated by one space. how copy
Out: 24 A
